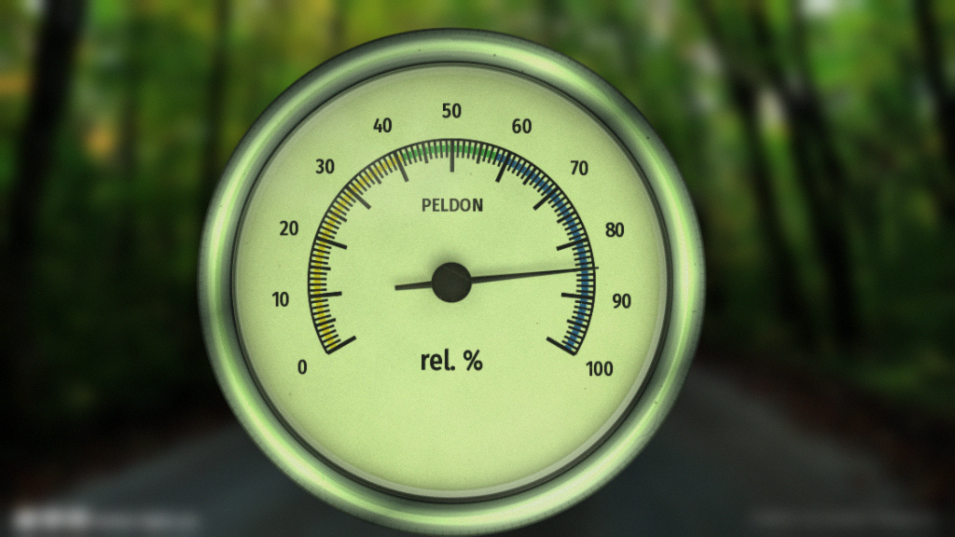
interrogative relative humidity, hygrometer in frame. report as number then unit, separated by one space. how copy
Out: 85 %
